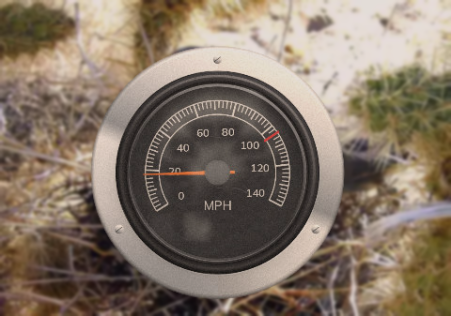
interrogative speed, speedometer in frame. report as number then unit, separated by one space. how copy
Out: 18 mph
